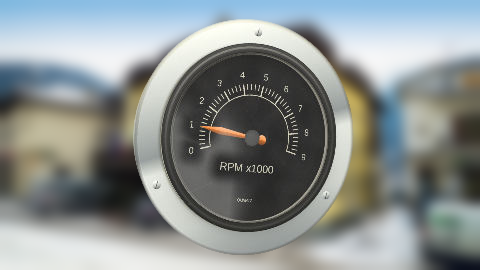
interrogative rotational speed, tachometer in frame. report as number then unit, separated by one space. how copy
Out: 1000 rpm
